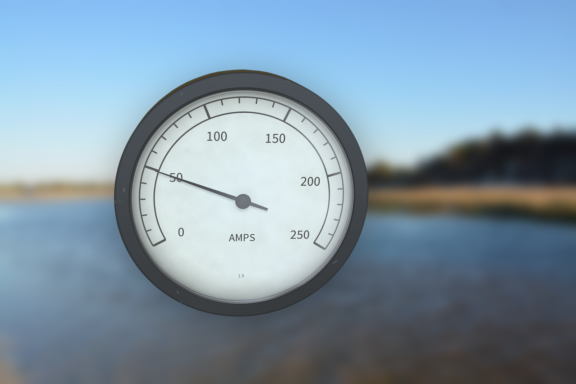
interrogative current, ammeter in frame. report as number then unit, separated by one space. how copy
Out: 50 A
